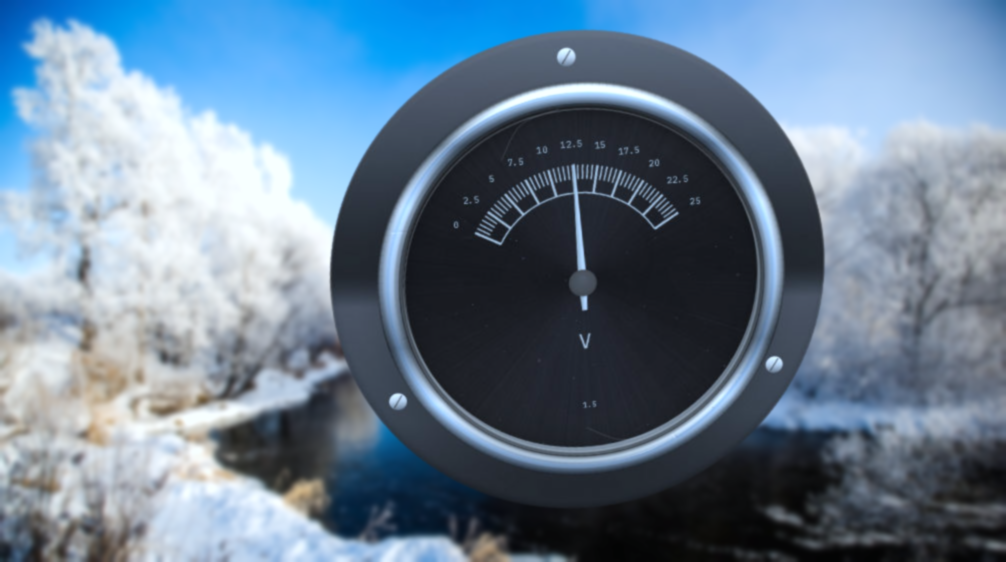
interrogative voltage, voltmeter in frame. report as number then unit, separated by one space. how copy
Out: 12.5 V
